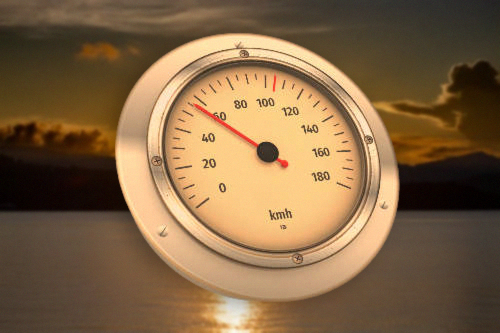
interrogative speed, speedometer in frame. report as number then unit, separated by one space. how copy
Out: 55 km/h
